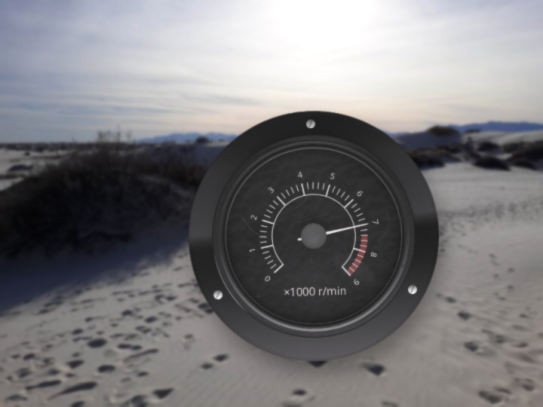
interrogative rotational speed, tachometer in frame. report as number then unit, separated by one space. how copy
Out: 7000 rpm
